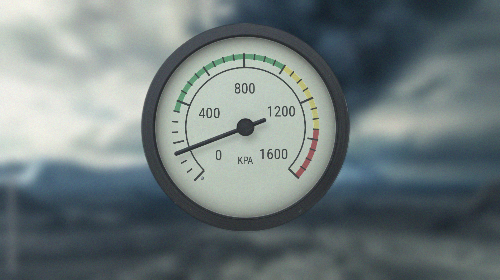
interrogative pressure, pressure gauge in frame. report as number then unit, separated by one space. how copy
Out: 150 kPa
